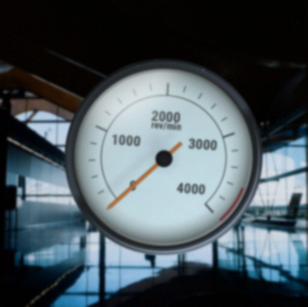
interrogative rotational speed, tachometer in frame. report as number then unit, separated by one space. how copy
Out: 0 rpm
